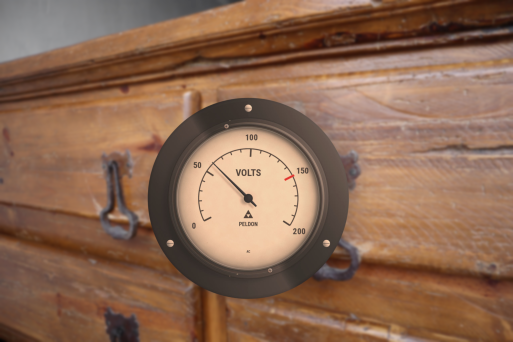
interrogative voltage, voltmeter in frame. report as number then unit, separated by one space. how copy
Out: 60 V
